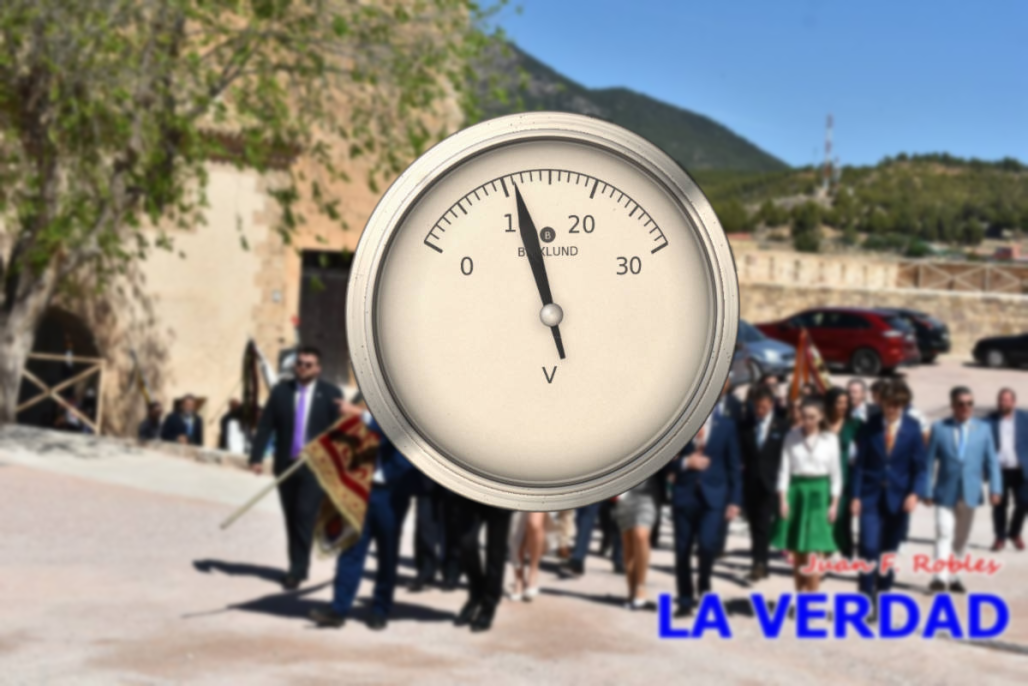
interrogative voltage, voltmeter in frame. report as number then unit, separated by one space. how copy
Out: 11 V
